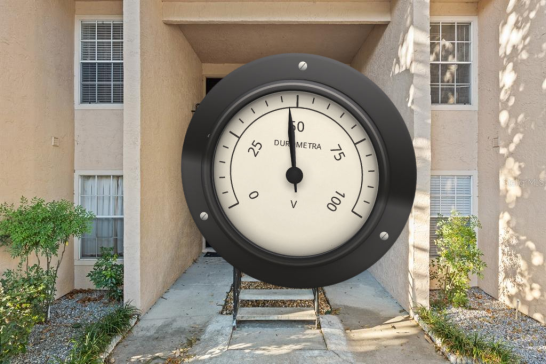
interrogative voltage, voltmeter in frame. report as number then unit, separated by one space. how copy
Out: 47.5 V
